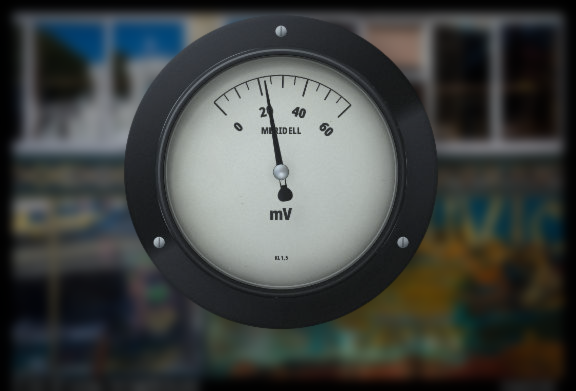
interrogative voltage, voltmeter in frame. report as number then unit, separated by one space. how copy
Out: 22.5 mV
